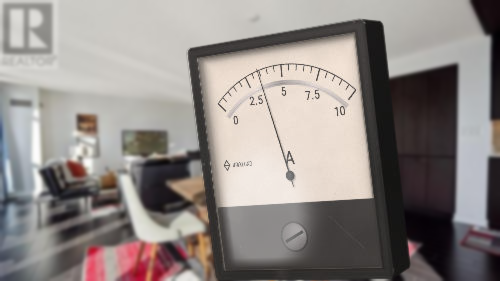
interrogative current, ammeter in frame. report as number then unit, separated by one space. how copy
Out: 3.5 A
